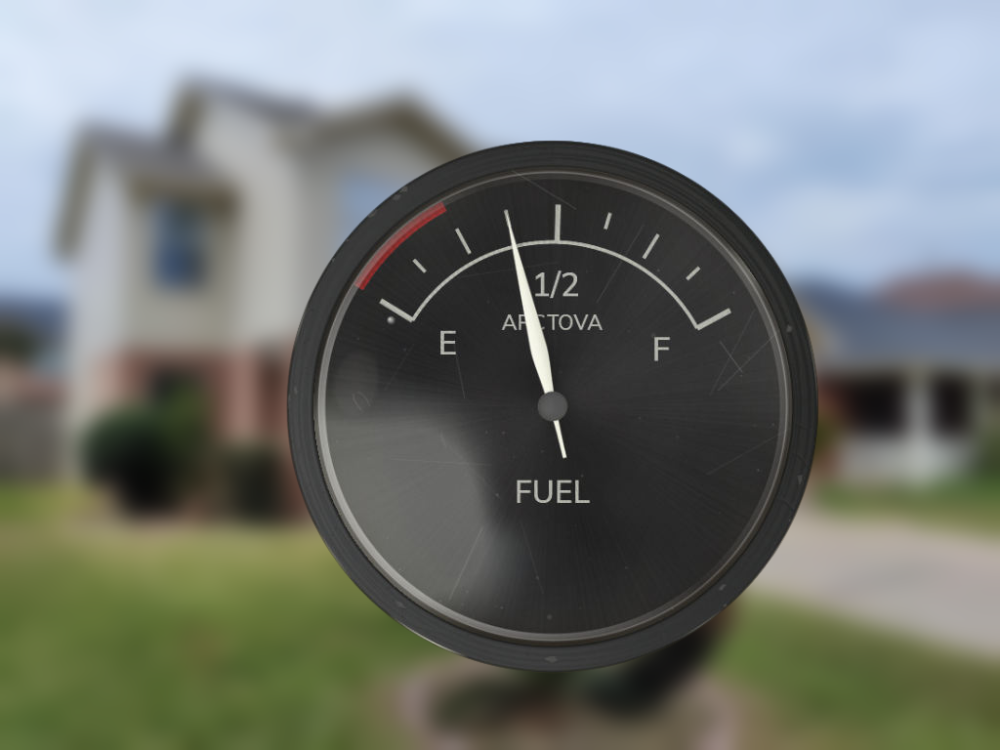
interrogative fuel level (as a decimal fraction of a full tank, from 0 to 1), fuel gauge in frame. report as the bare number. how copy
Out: 0.375
